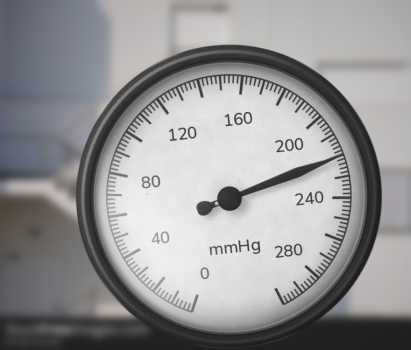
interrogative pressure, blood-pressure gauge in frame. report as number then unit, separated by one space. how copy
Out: 220 mmHg
